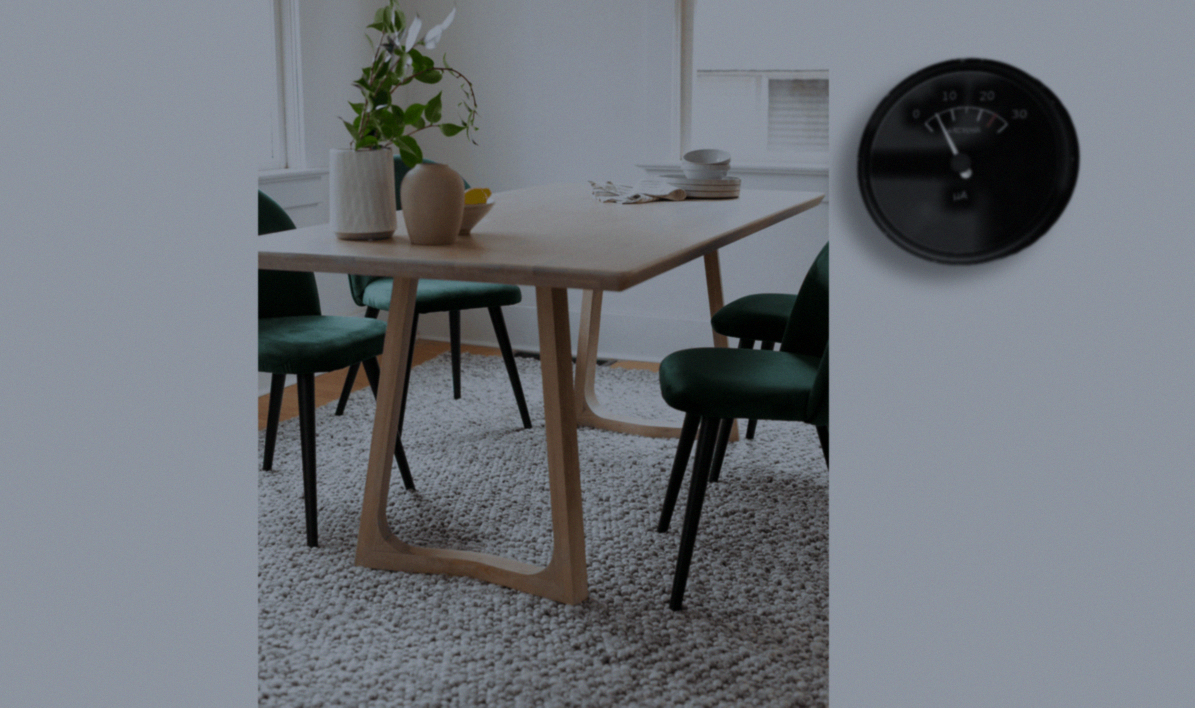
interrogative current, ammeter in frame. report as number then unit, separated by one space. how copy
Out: 5 µA
